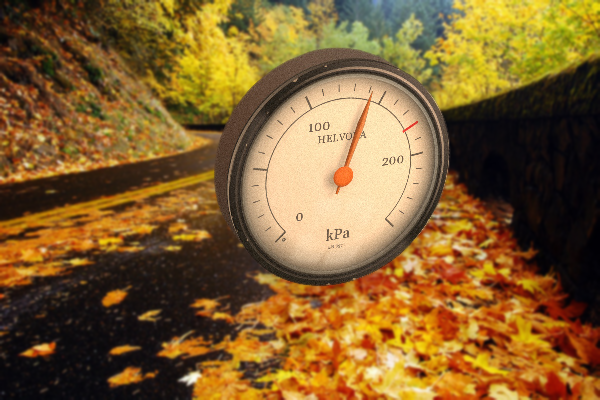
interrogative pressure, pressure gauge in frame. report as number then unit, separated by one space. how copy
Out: 140 kPa
